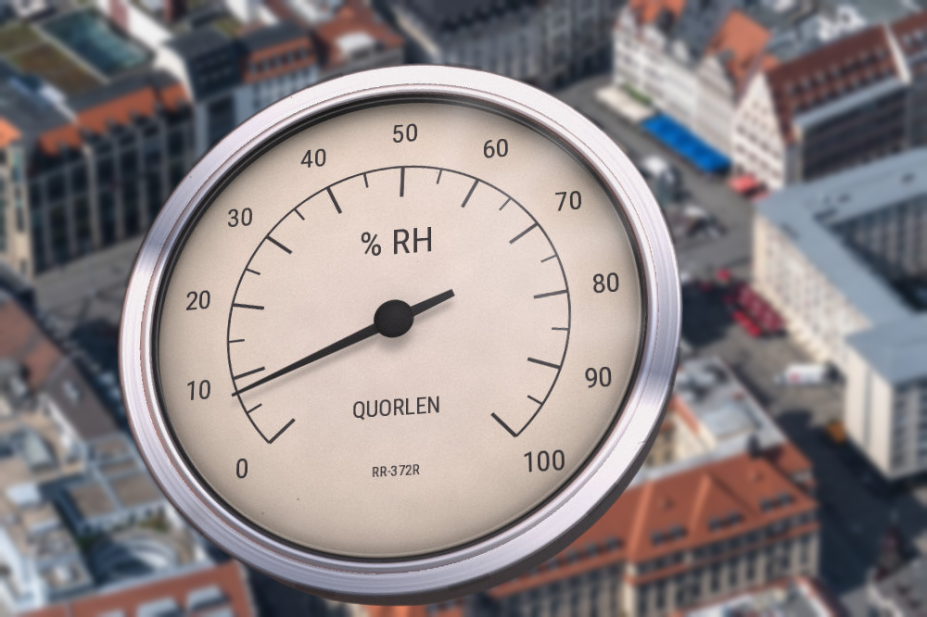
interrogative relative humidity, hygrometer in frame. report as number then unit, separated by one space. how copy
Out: 7.5 %
